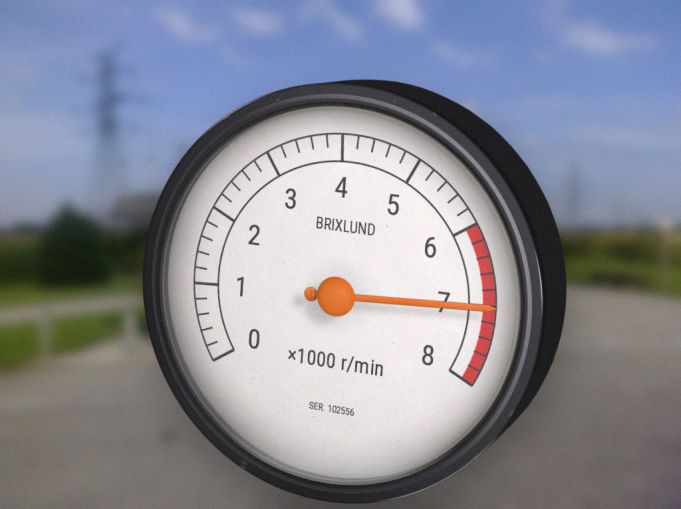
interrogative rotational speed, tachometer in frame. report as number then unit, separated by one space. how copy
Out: 7000 rpm
